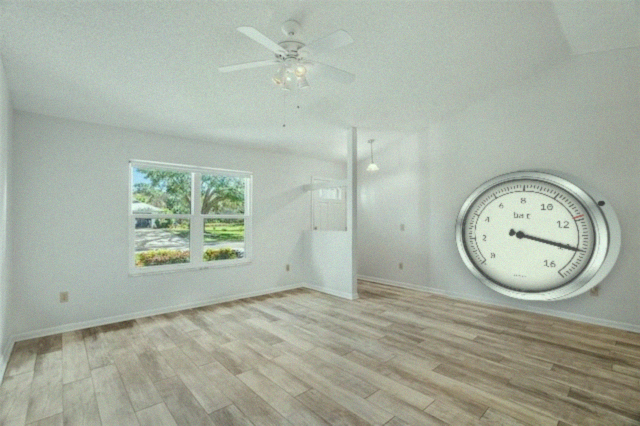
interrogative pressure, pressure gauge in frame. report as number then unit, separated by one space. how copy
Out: 14 bar
